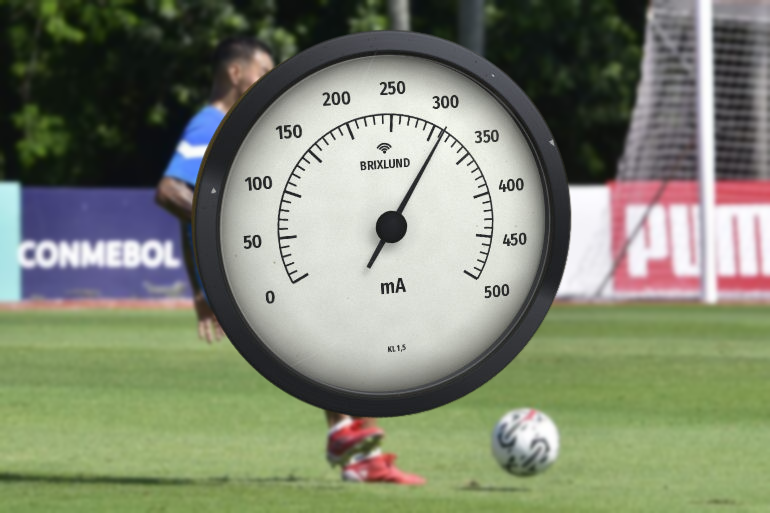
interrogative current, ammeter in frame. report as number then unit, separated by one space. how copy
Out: 310 mA
